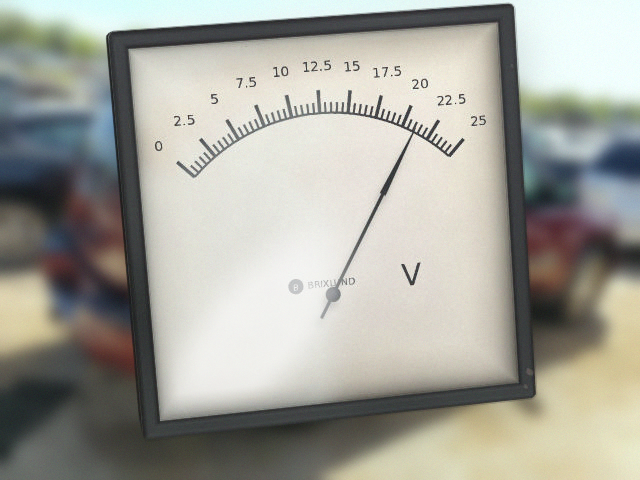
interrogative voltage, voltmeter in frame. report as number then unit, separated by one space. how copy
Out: 21 V
